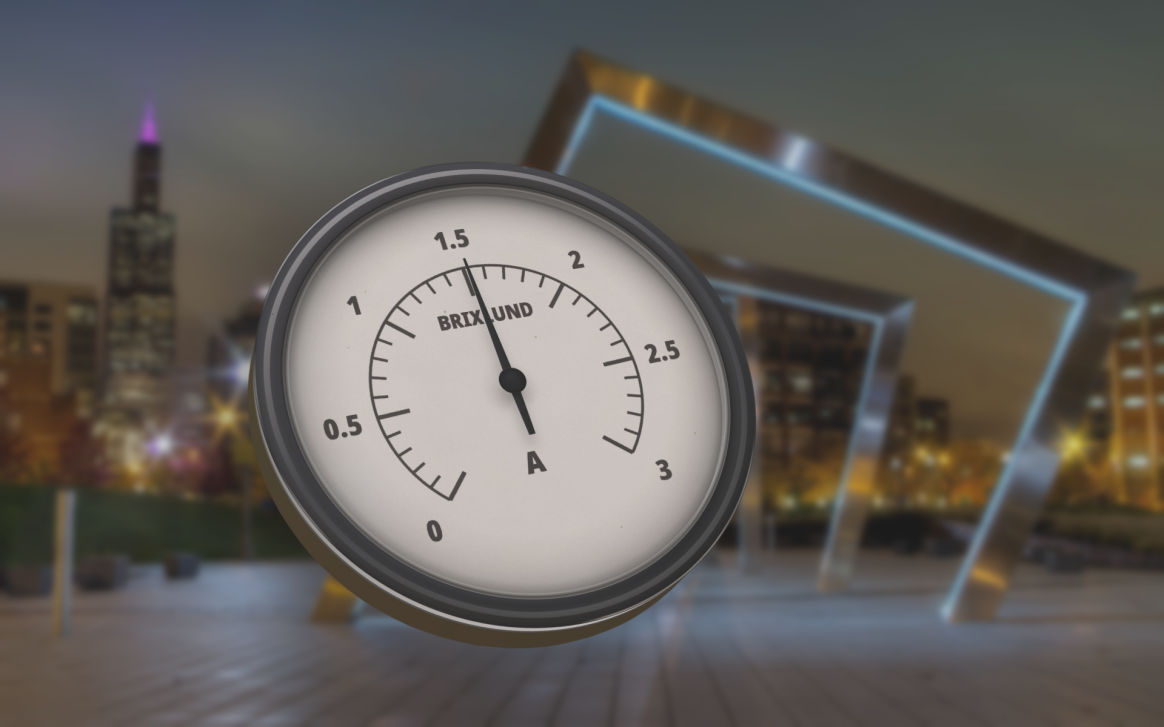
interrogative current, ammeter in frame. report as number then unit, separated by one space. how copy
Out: 1.5 A
